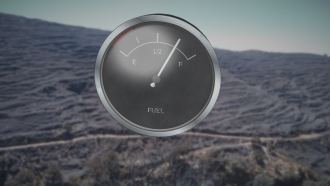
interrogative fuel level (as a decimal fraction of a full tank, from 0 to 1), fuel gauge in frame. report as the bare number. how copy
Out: 0.75
